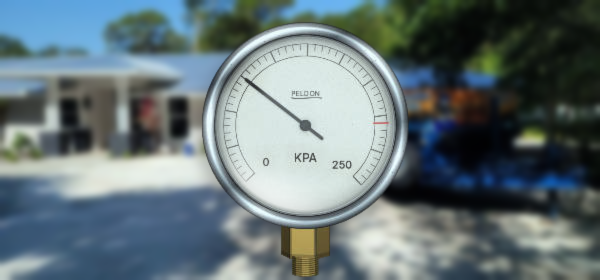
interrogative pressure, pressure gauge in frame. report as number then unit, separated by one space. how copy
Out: 75 kPa
